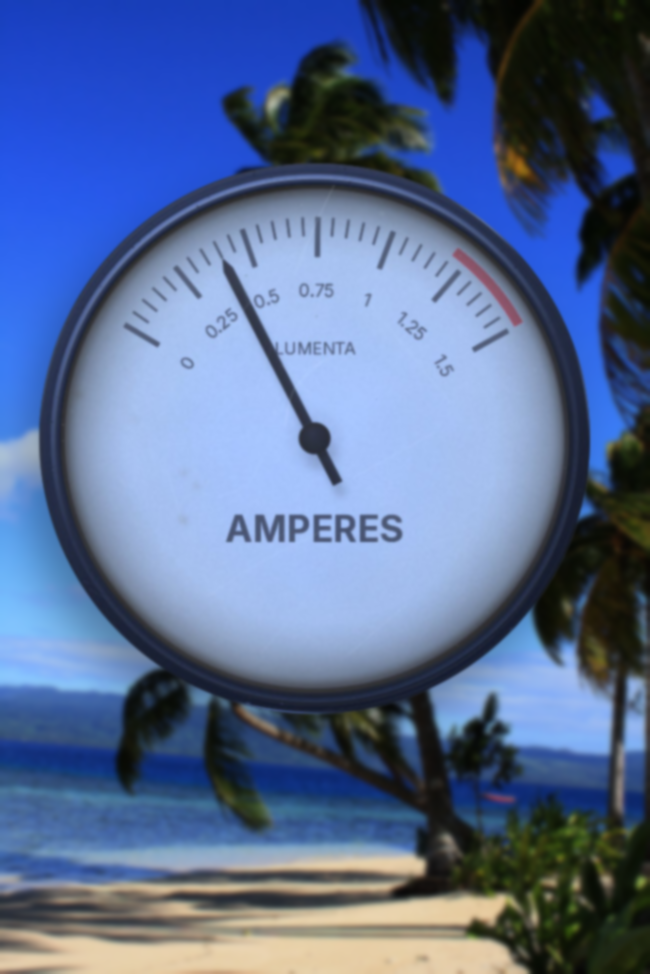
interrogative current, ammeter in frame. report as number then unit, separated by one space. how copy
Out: 0.4 A
